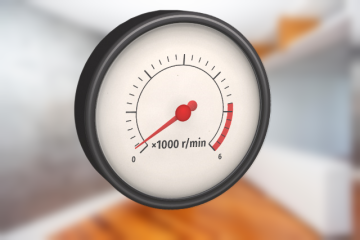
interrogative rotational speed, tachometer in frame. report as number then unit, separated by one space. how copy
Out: 200 rpm
